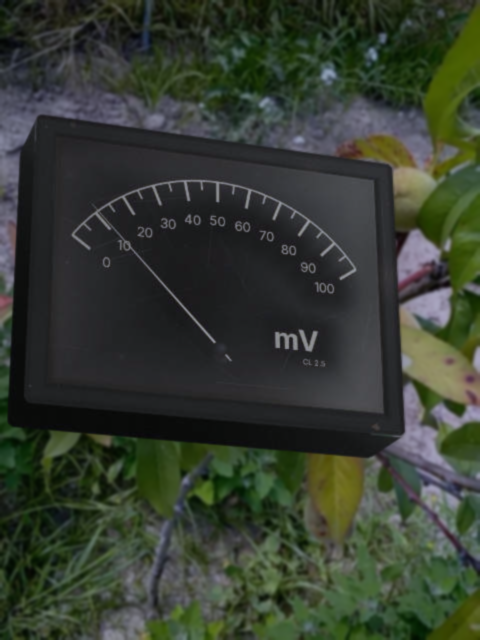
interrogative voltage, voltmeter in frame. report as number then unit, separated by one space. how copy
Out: 10 mV
